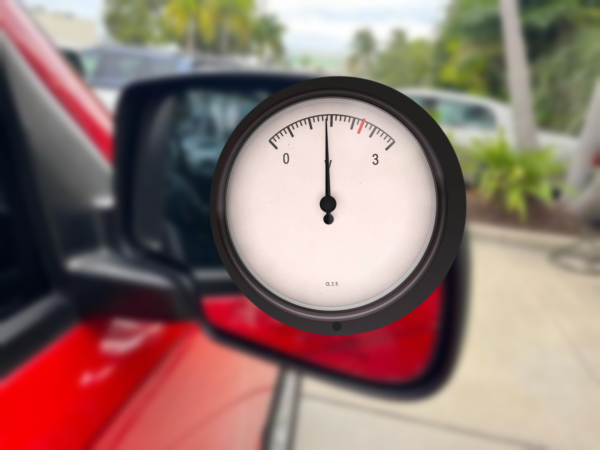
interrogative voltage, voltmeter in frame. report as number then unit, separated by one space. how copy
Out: 1.4 V
